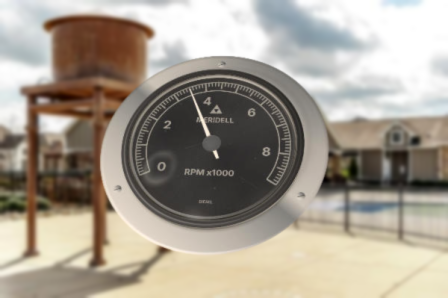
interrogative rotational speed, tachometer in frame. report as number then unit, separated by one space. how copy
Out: 3500 rpm
